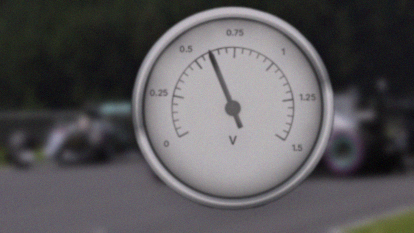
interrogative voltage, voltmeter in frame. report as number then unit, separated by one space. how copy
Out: 0.6 V
